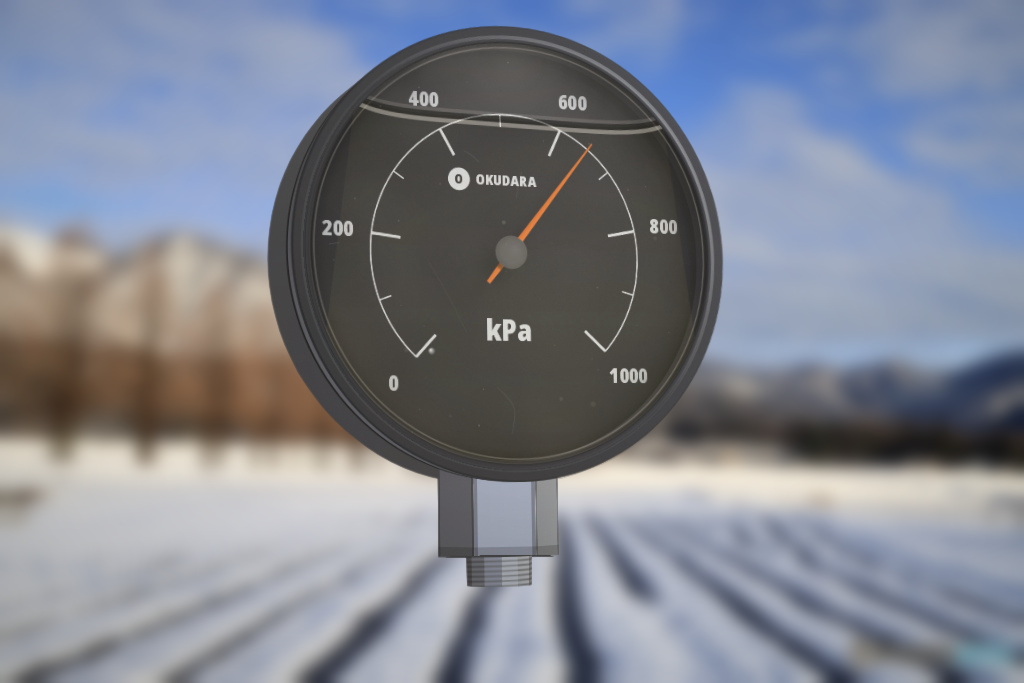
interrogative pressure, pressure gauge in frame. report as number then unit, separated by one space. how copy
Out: 650 kPa
